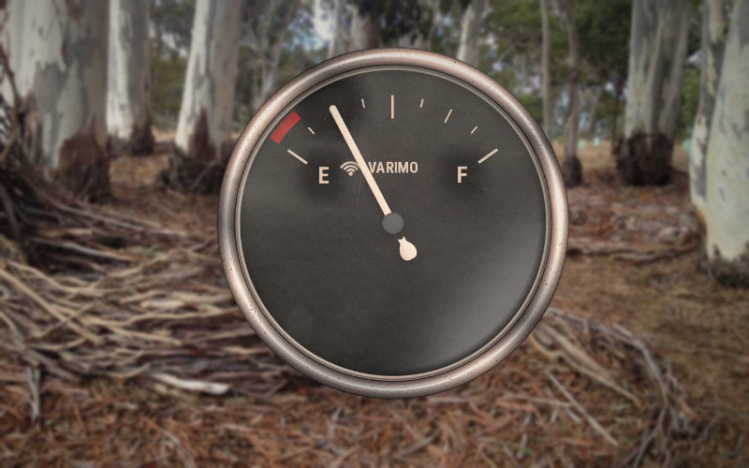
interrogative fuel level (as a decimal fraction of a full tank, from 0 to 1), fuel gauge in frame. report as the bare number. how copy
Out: 0.25
